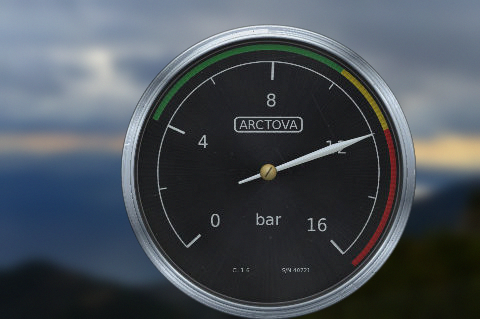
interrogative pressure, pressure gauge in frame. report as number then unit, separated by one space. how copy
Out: 12 bar
